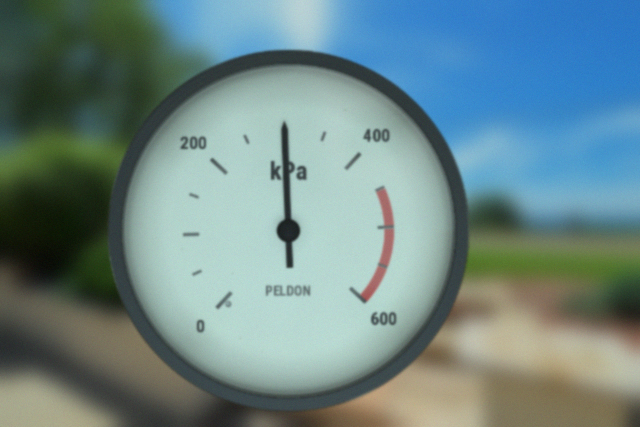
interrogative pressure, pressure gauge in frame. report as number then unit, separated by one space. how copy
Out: 300 kPa
